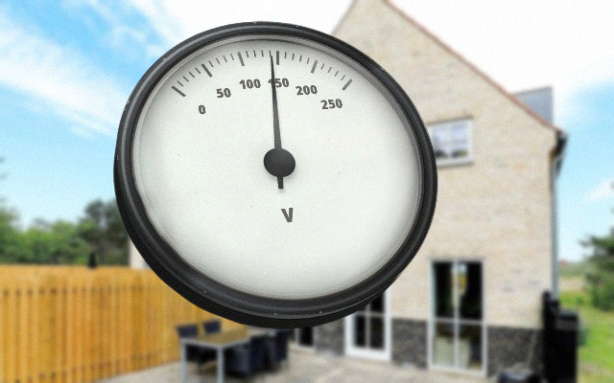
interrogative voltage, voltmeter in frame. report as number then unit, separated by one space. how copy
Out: 140 V
